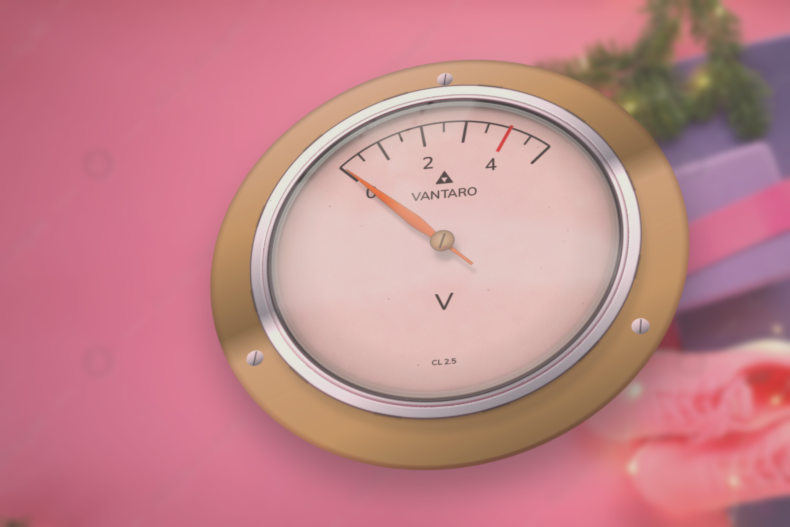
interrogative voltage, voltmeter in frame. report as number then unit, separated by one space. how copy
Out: 0 V
